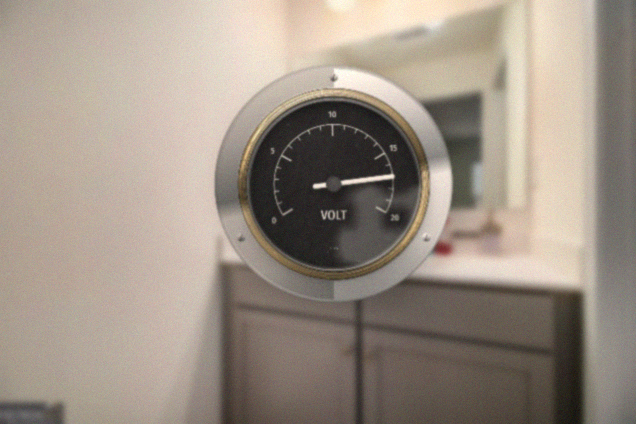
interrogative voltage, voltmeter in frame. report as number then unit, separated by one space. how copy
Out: 17 V
